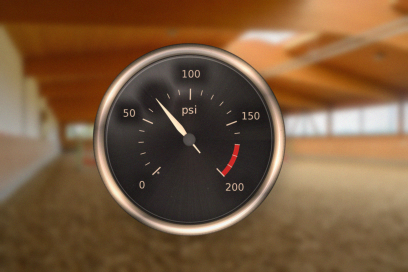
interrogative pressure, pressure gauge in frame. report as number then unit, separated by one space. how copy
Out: 70 psi
